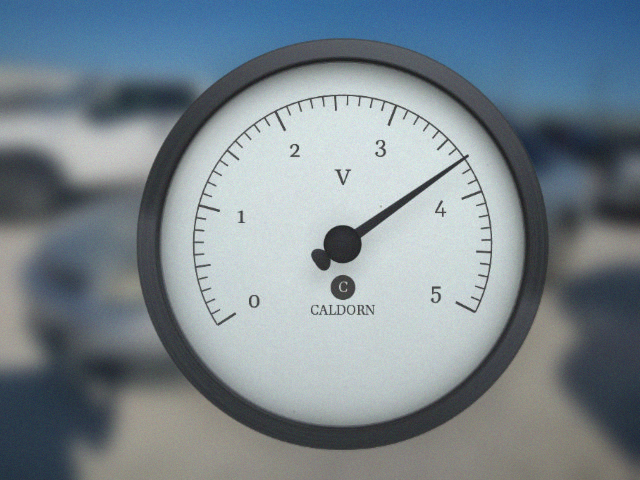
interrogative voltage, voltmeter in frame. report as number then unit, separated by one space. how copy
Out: 3.7 V
